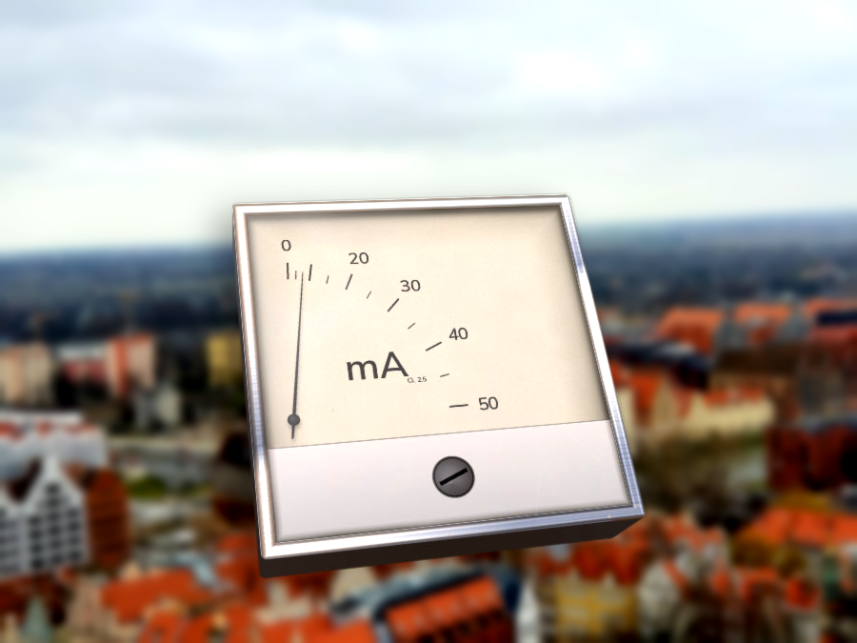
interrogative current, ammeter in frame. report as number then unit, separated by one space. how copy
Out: 7.5 mA
